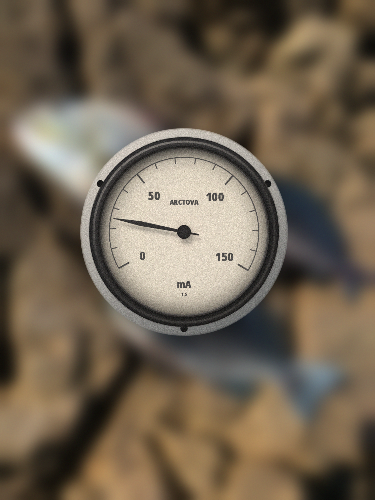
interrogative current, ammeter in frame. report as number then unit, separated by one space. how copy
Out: 25 mA
